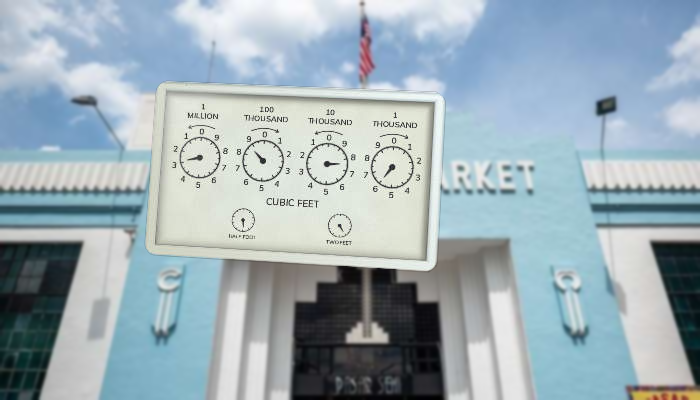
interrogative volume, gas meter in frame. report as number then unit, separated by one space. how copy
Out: 287600 ft³
